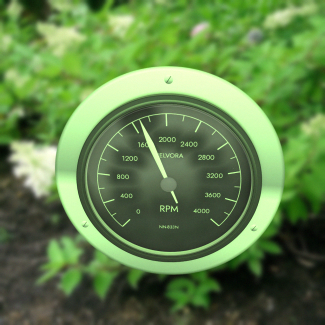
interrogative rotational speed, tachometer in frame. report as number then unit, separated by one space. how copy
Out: 1700 rpm
